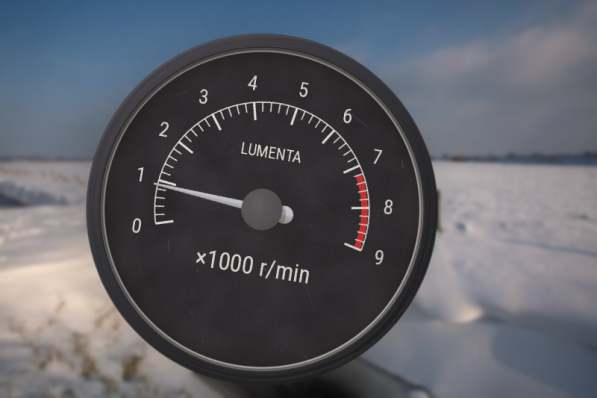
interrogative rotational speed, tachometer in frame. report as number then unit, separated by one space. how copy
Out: 900 rpm
